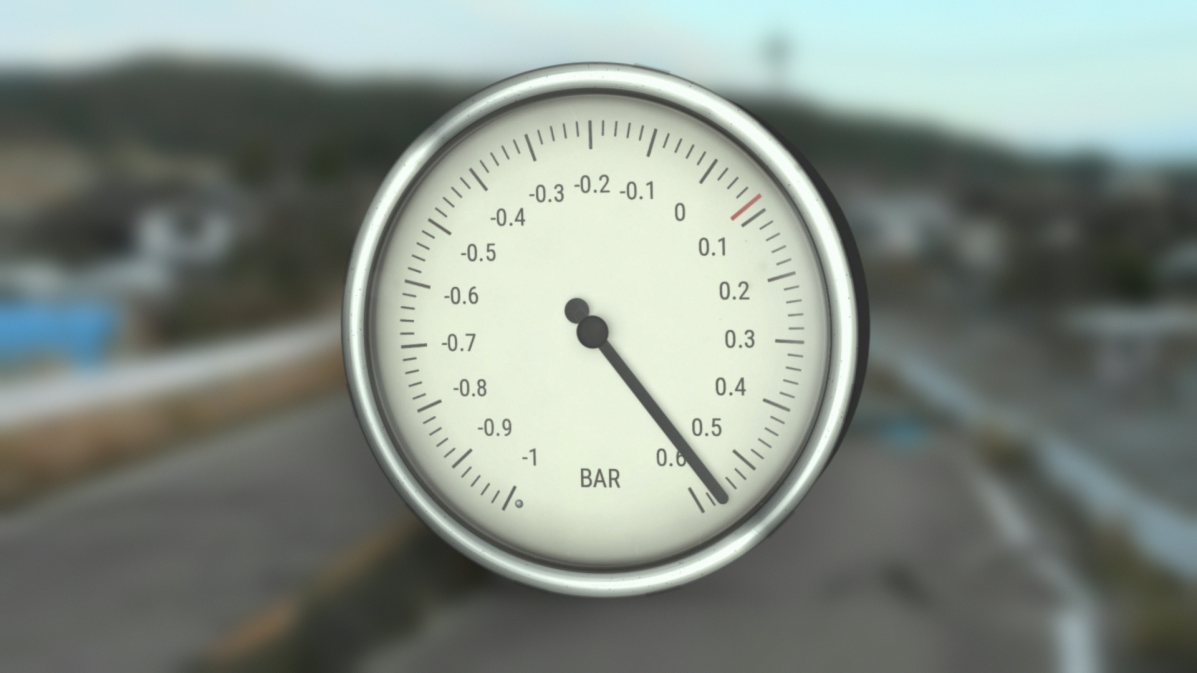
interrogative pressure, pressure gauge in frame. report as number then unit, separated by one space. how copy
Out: 0.56 bar
